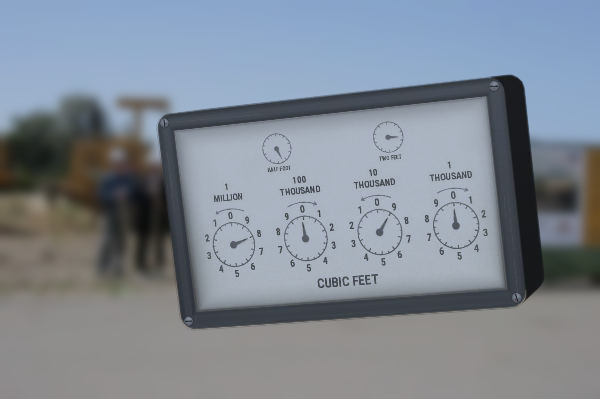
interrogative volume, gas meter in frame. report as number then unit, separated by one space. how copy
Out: 799000 ft³
